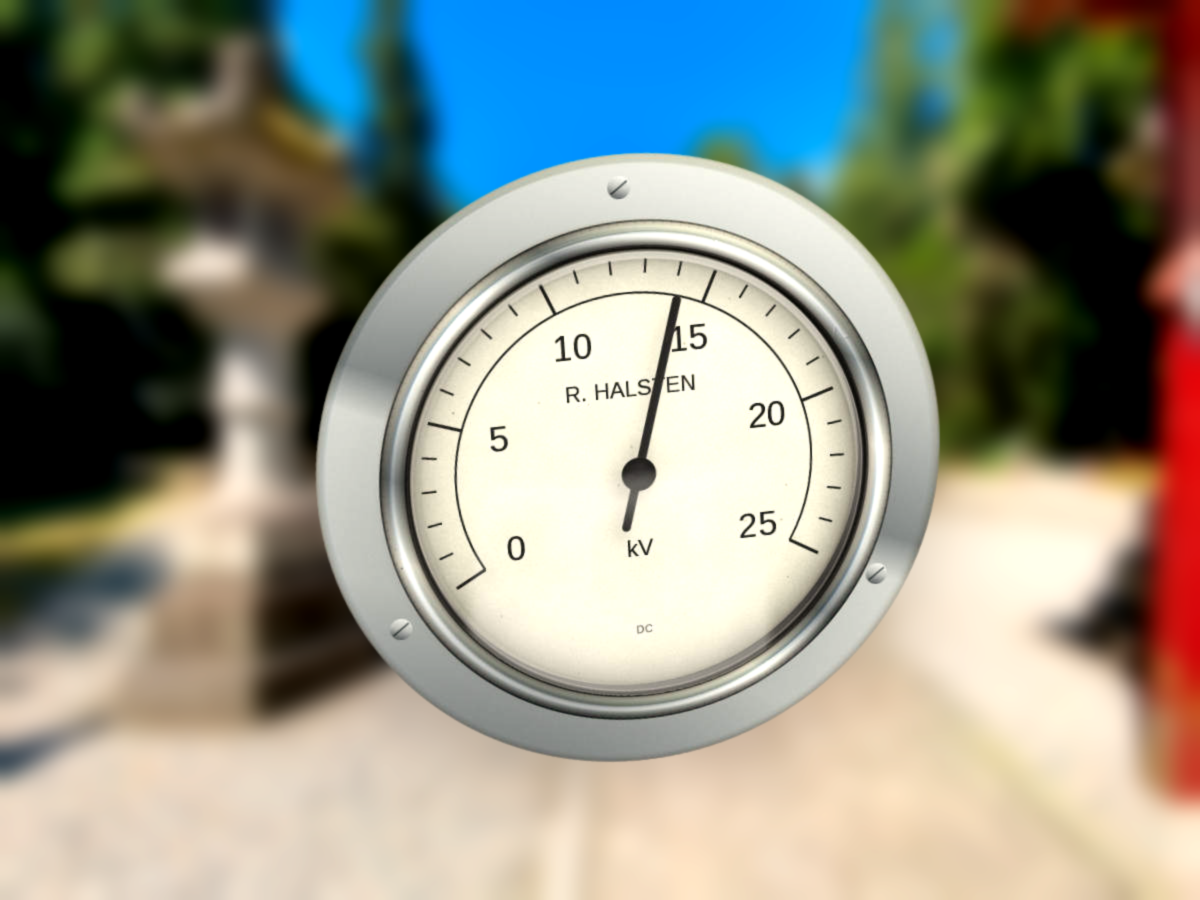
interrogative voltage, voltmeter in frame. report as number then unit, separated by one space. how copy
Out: 14 kV
